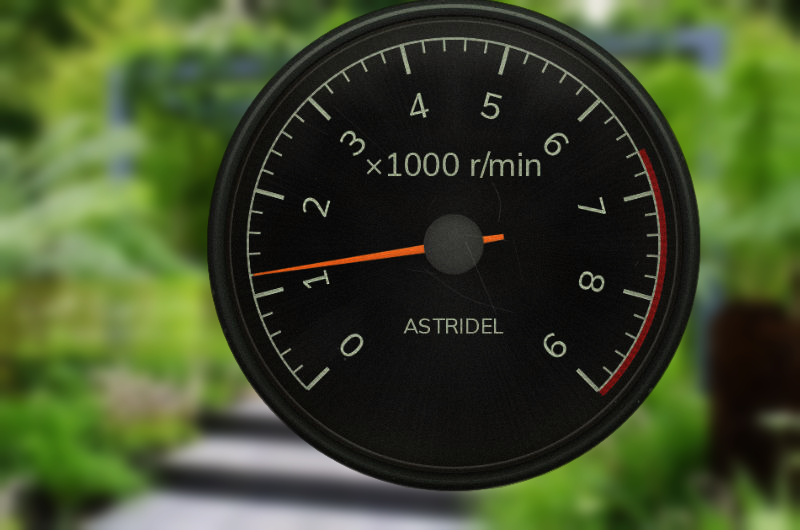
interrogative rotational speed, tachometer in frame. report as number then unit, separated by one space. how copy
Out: 1200 rpm
